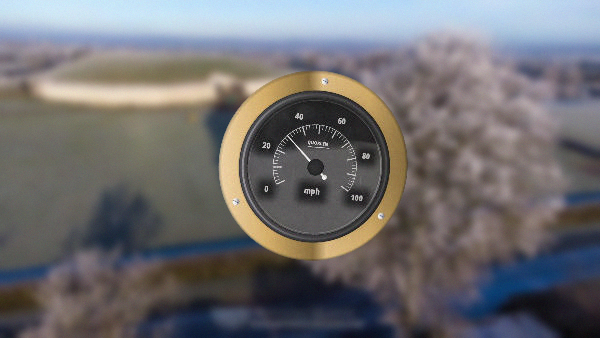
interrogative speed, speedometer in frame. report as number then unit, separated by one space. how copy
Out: 30 mph
